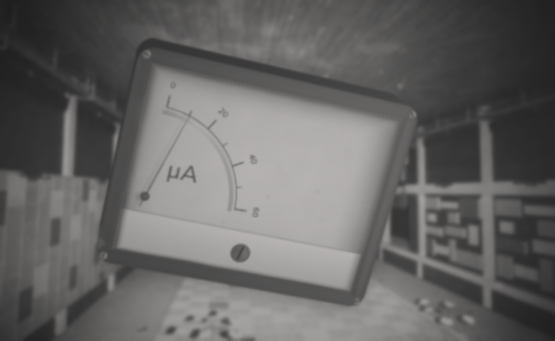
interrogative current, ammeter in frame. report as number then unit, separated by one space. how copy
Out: 10 µA
